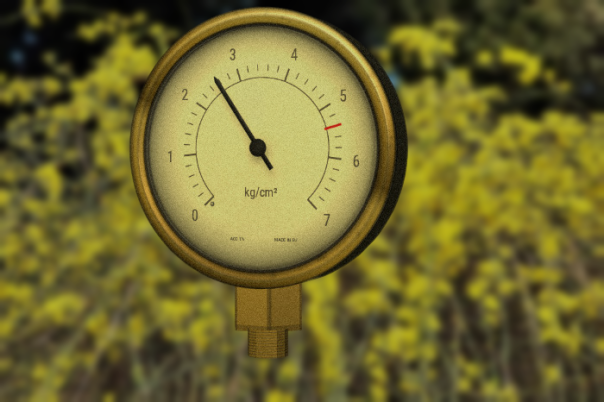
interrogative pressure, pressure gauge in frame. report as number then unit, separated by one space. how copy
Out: 2.6 kg/cm²
